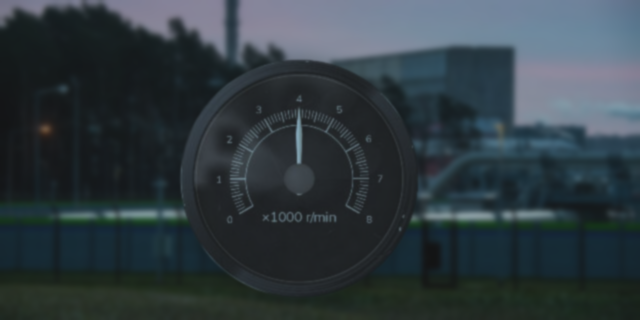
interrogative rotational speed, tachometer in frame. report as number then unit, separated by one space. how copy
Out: 4000 rpm
